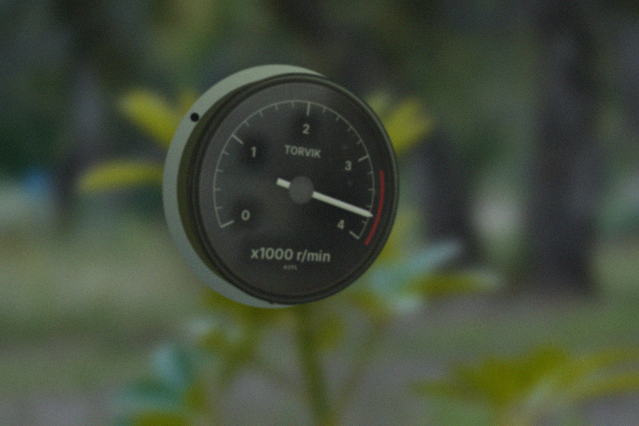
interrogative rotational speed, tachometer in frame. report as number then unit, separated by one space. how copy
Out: 3700 rpm
